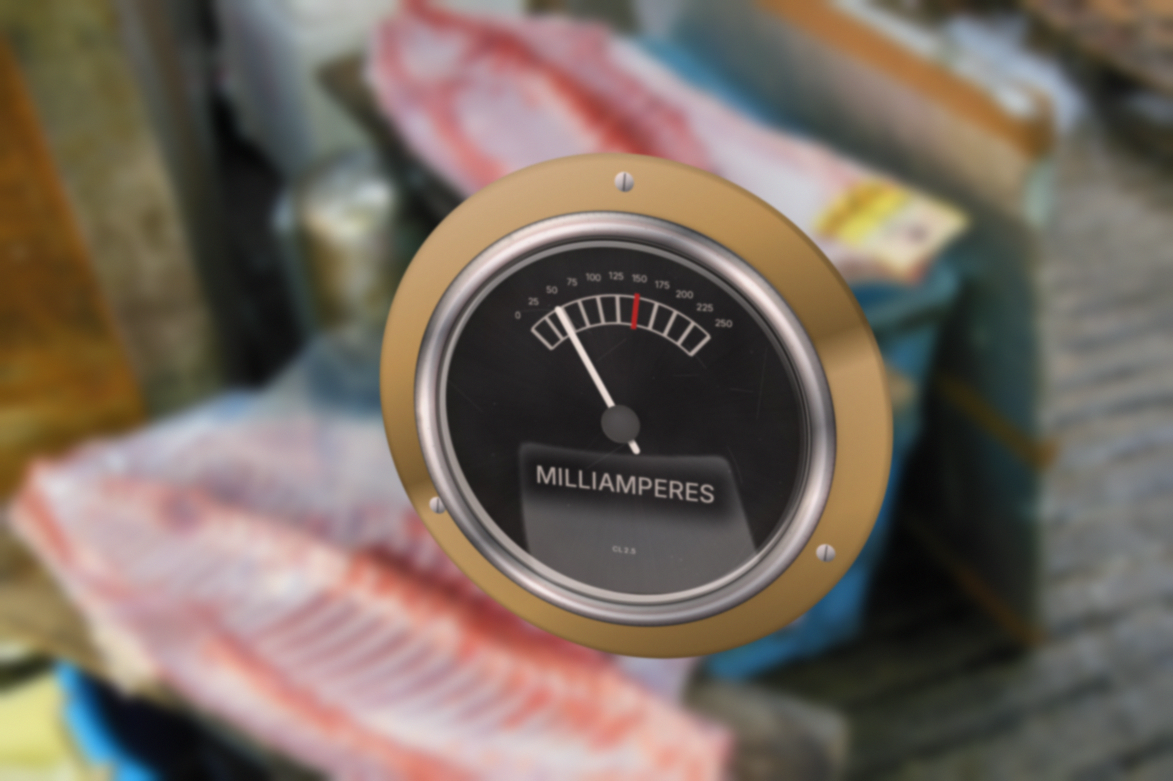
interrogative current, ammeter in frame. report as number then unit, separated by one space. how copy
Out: 50 mA
